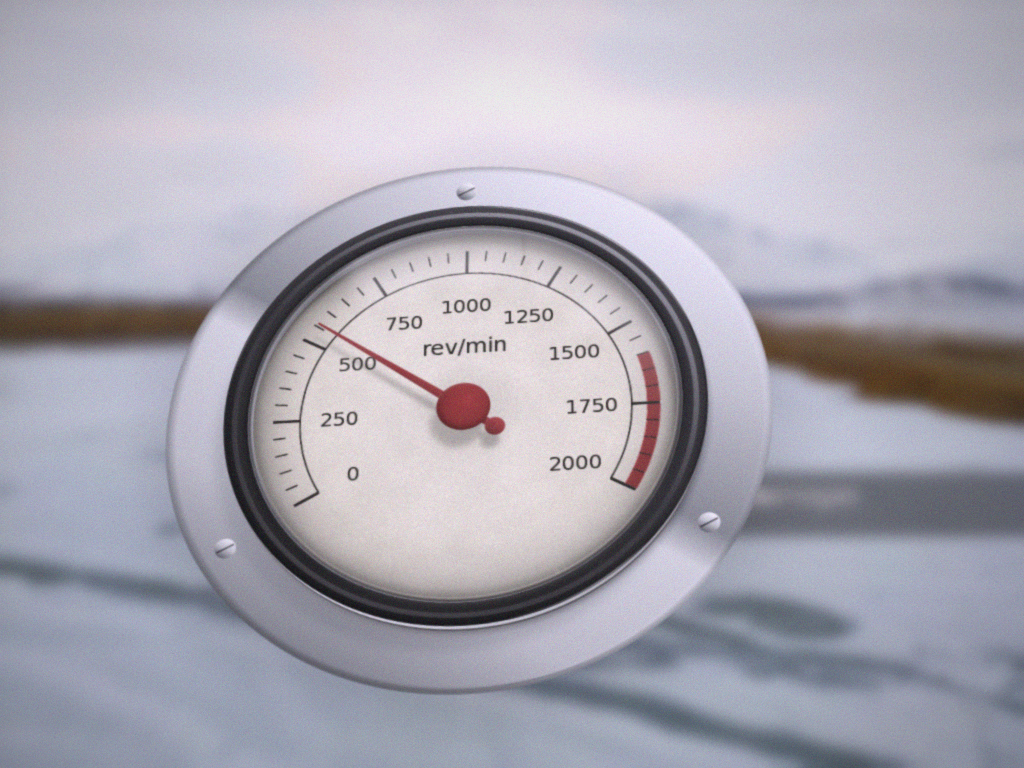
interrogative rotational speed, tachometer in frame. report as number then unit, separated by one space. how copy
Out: 550 rpm
